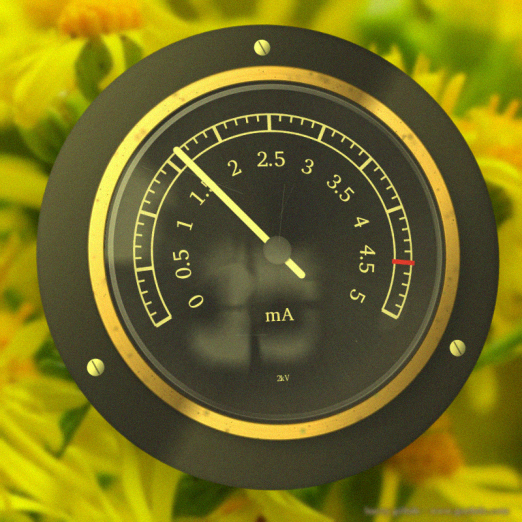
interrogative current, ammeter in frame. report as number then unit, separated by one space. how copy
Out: 1.6 mA
